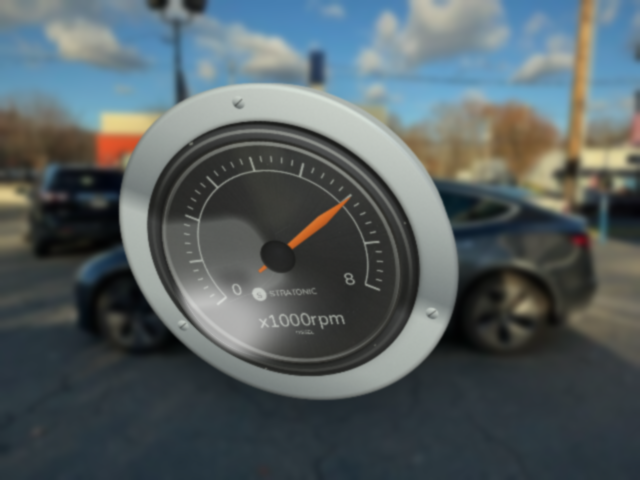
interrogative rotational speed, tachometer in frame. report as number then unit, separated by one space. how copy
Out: 6000 rpm
